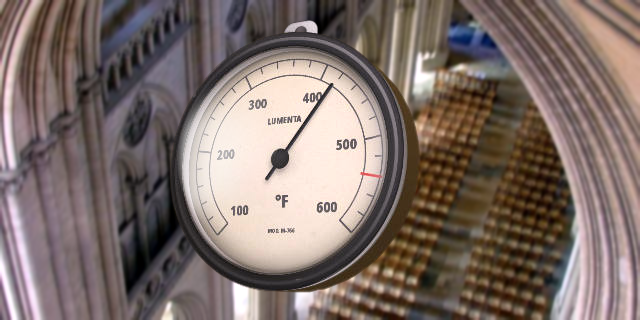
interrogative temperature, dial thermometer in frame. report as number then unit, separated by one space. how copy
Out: 420 °F
